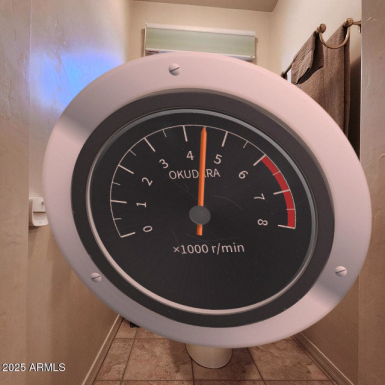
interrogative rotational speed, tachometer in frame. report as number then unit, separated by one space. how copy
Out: 4500 rpm
